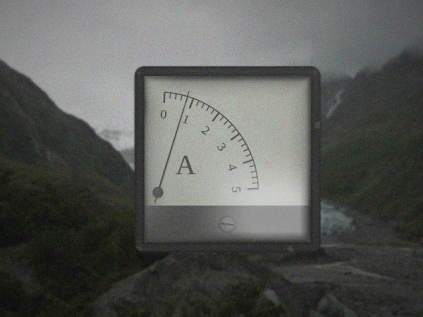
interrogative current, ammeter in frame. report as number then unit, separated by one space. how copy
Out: 0.8 A
